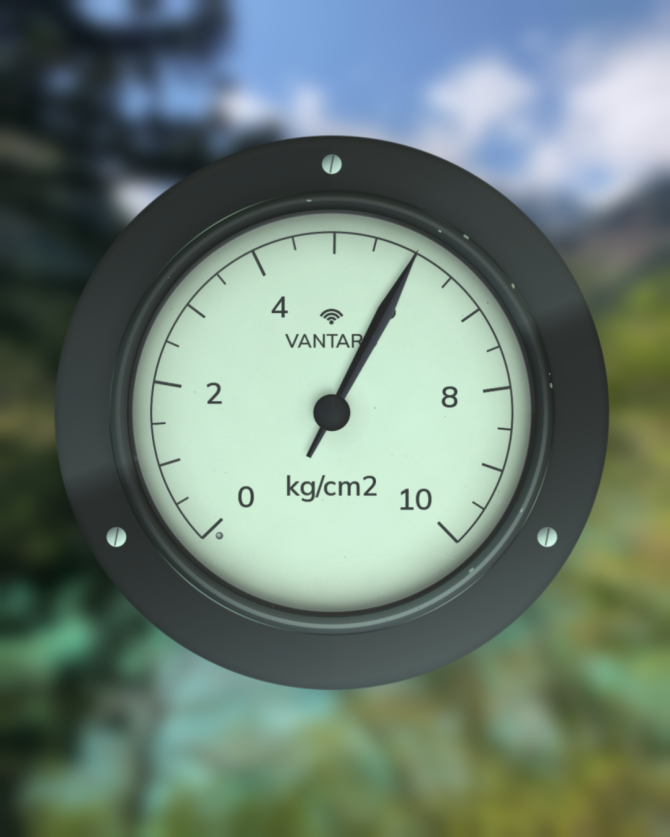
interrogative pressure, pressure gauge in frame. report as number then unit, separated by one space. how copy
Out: 6 kg/cm²
